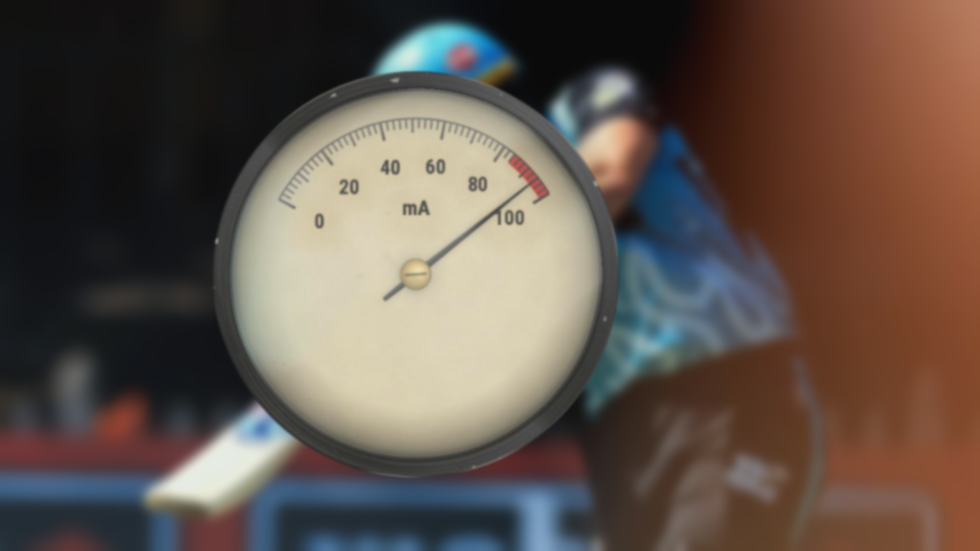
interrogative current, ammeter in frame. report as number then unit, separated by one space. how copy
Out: 94 mA
